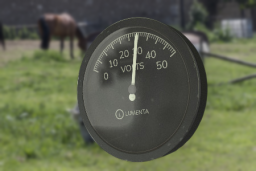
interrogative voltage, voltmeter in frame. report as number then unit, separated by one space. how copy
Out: 30 V
